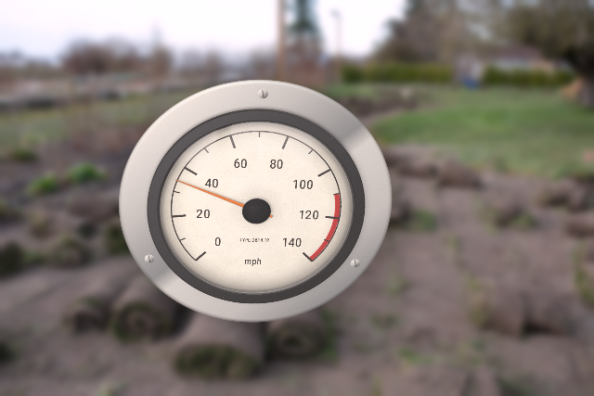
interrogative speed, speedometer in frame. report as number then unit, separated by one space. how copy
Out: 35 mph
